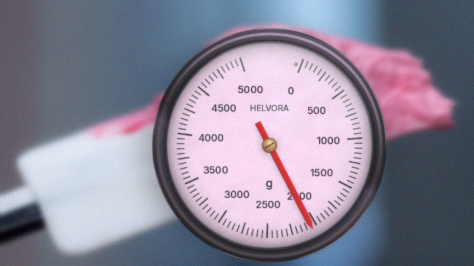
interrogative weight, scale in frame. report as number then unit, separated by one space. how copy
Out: 2050 g
